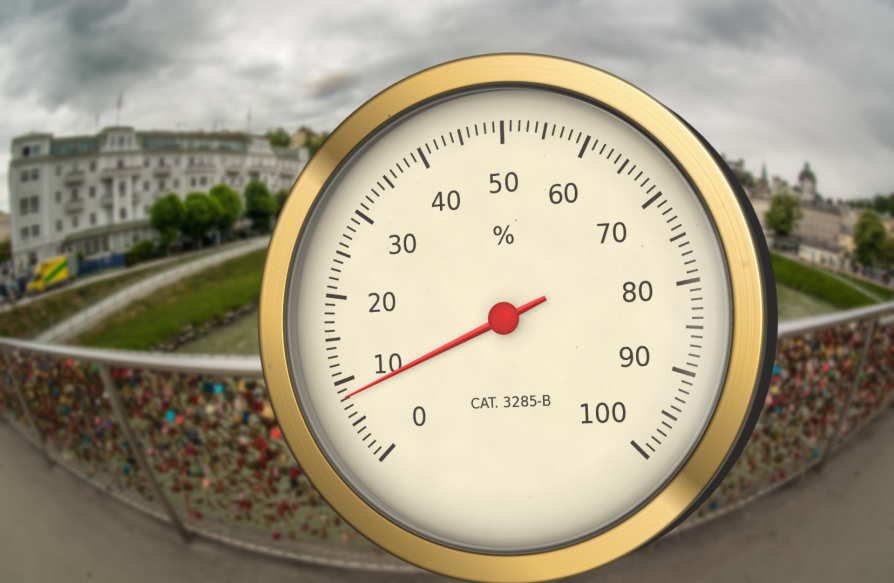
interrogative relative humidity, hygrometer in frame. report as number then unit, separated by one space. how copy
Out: 8 %
